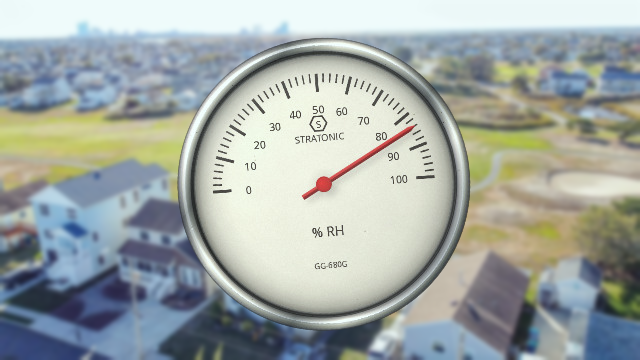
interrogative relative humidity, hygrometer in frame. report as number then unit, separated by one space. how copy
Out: 84 %
